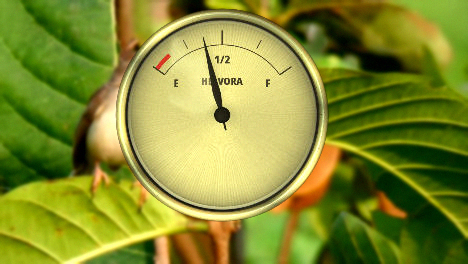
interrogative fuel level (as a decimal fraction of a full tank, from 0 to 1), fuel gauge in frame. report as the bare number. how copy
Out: 0.375
